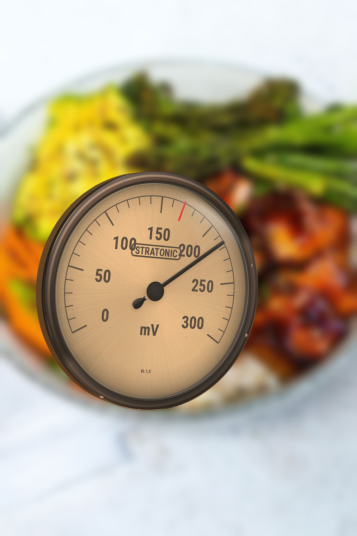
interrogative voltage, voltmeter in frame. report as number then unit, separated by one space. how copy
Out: 215 mV
